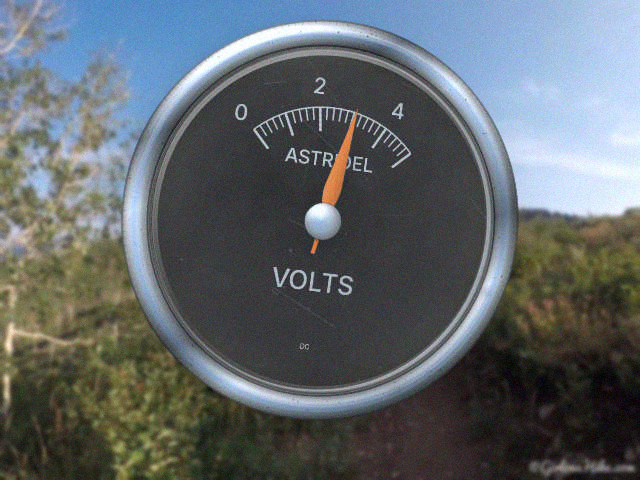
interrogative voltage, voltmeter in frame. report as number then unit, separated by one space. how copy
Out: 3 V
